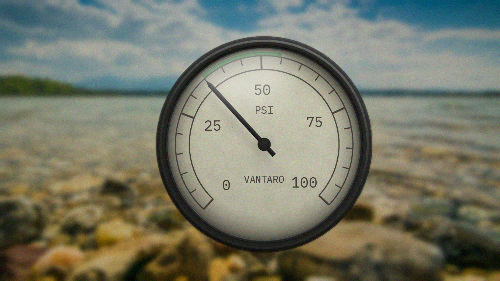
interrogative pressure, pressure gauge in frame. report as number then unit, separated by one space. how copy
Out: 35 psi
